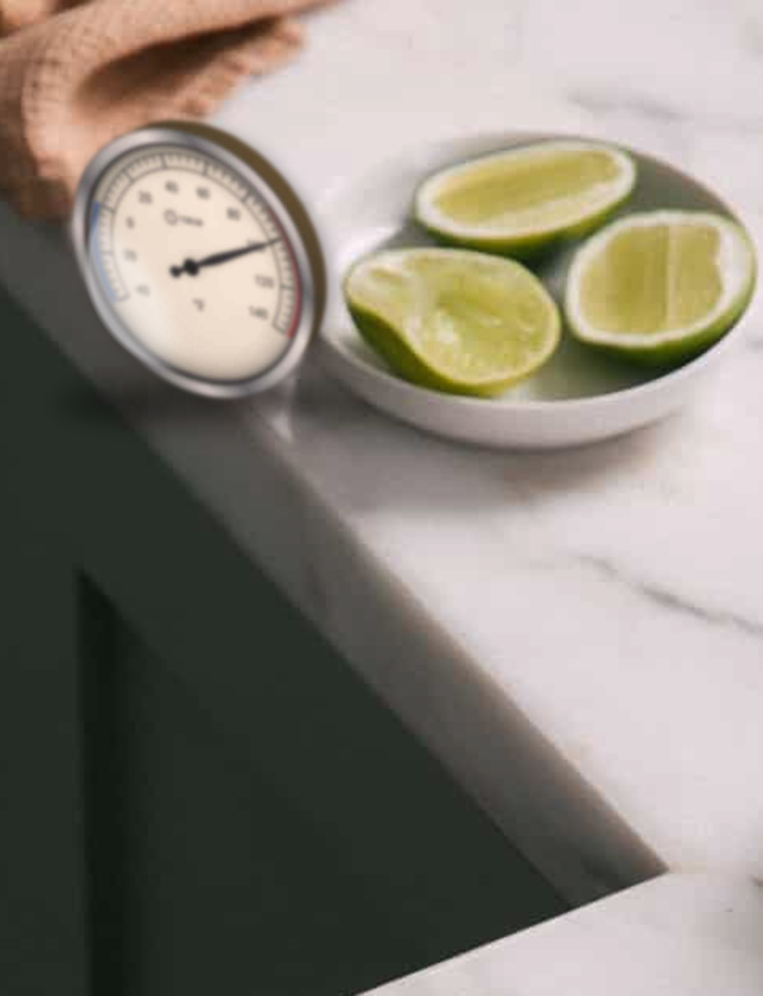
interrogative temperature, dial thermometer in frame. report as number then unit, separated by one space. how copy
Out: 100 °F
